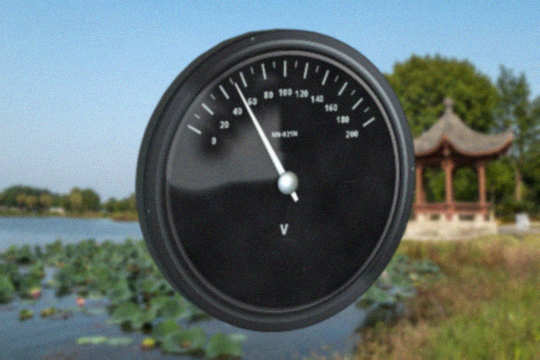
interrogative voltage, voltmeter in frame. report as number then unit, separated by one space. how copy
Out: 50 V
